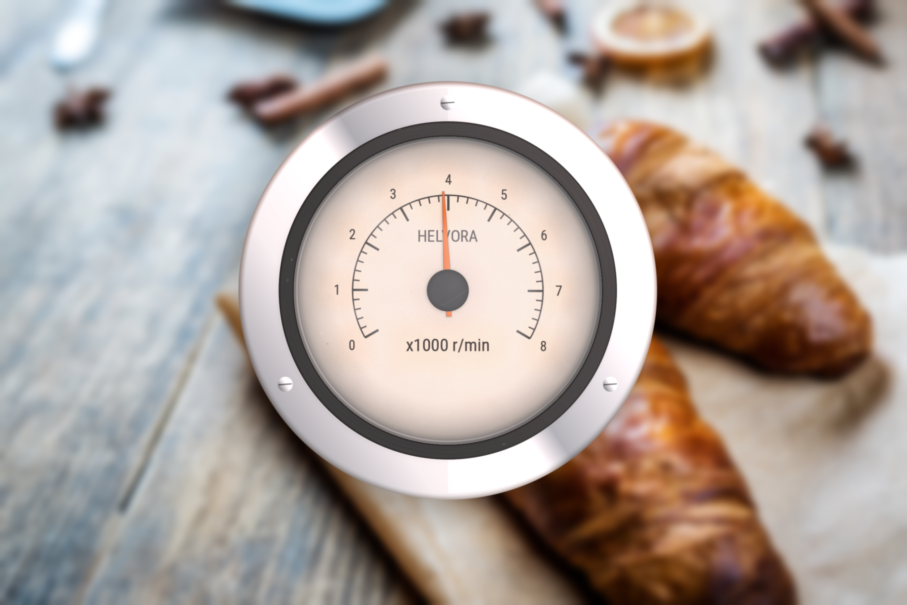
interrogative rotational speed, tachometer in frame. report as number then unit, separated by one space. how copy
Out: 3900 rpm
